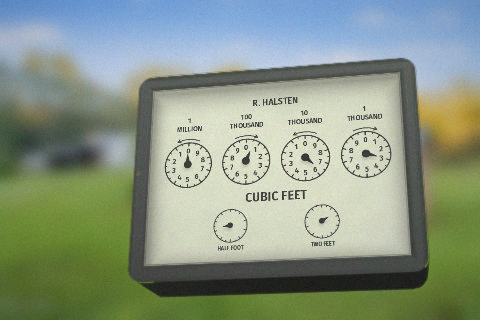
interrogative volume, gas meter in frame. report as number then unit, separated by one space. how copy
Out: 6300 ft³
